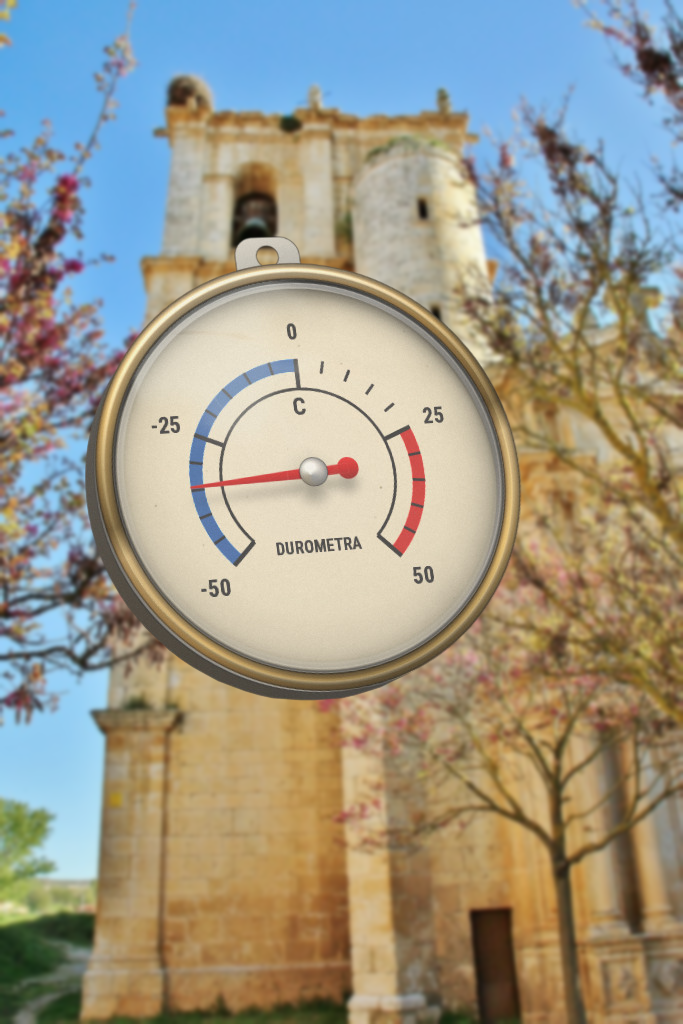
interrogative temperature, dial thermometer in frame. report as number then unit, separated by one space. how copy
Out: -35 °C
